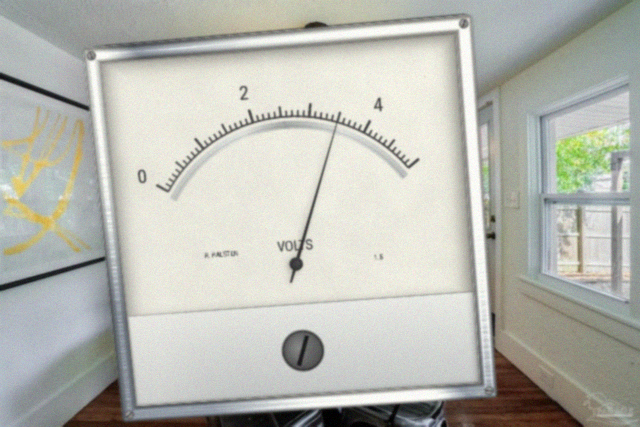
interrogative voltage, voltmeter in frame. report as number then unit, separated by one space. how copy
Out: 3.5 V
